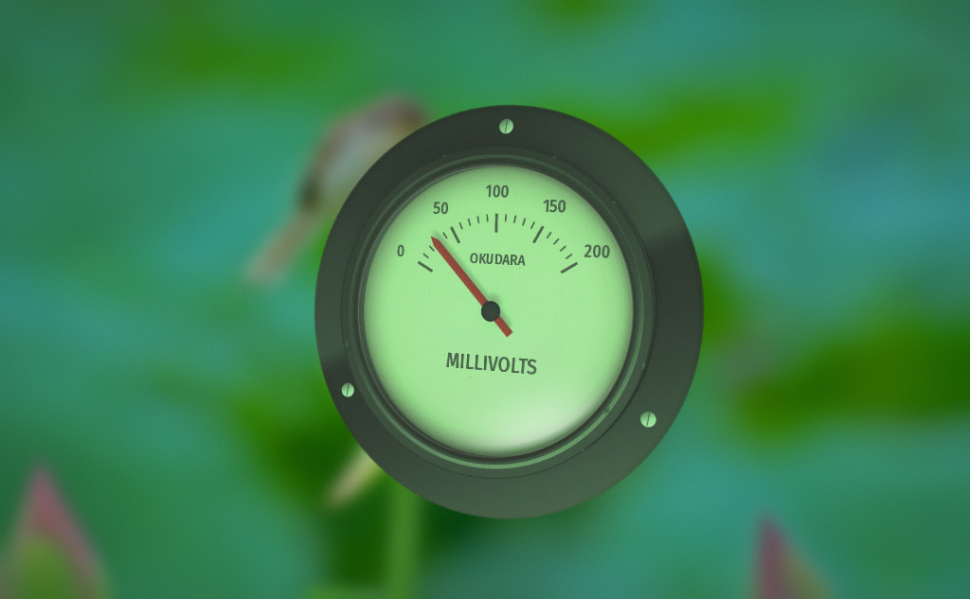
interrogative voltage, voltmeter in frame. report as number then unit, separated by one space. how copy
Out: 30 mV
